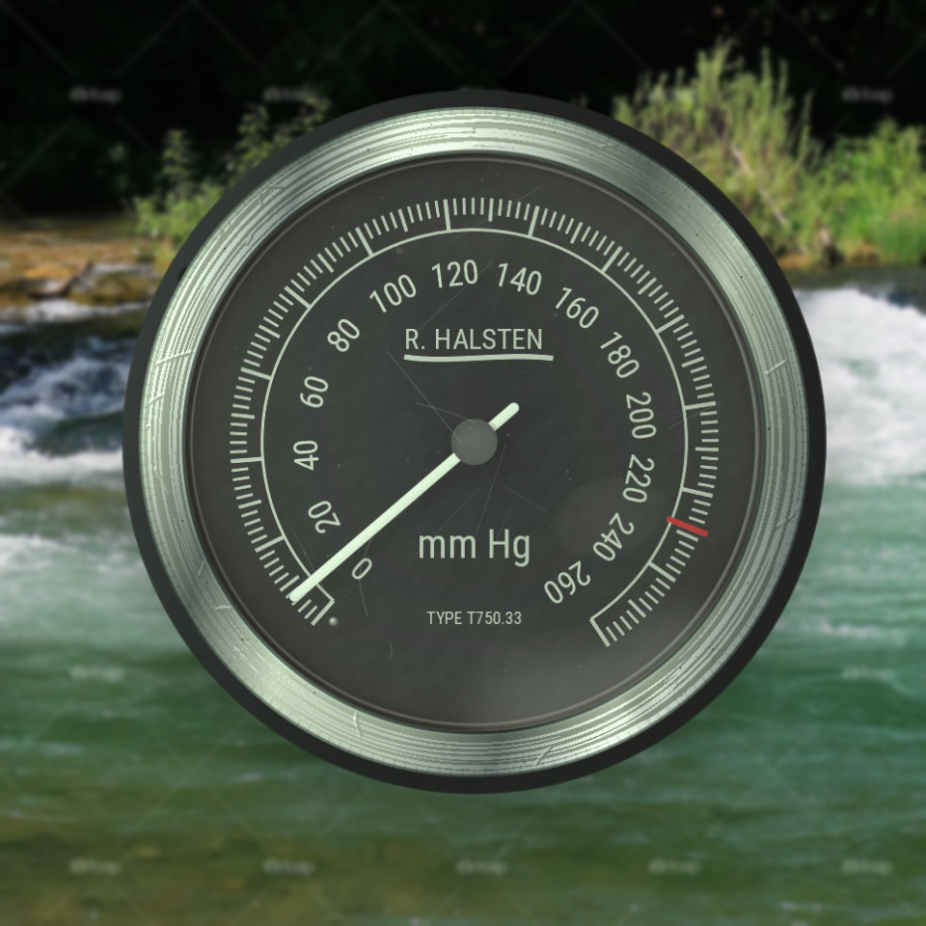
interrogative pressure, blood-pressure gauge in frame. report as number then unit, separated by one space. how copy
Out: 7 mmHg
